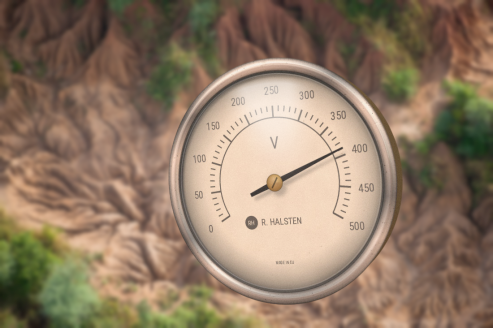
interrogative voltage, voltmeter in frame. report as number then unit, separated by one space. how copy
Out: 390 V
